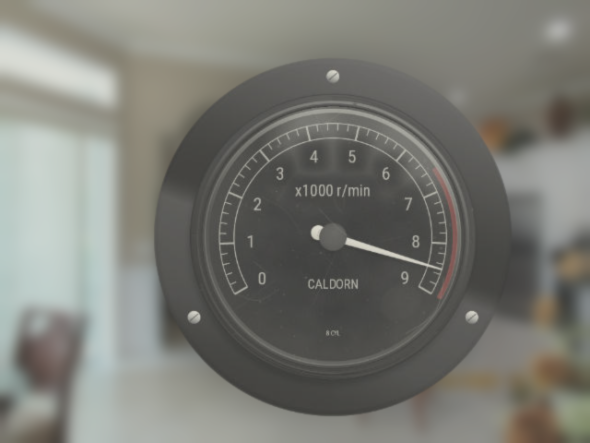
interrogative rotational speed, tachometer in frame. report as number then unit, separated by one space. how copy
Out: 8500 rpm
